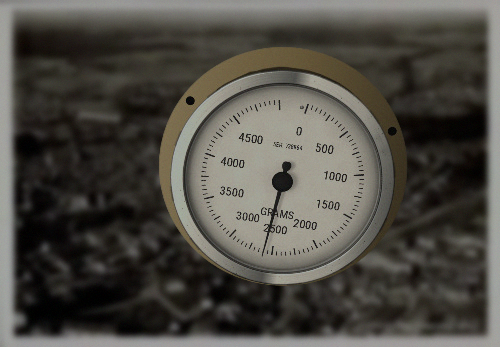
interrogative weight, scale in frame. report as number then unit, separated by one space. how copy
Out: 2600 g
